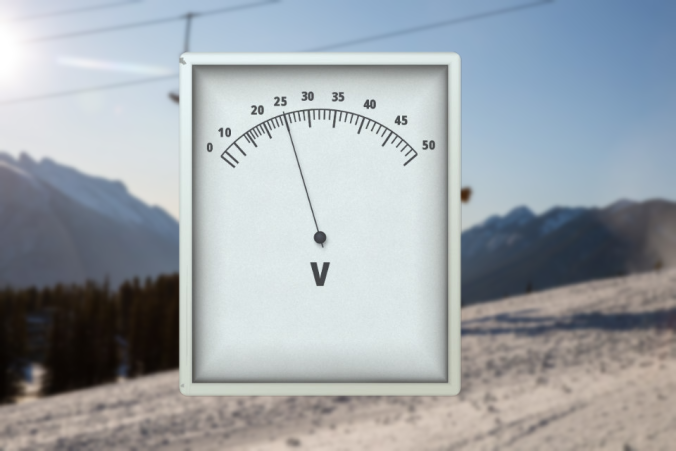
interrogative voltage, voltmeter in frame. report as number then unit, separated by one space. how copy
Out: 25 V
